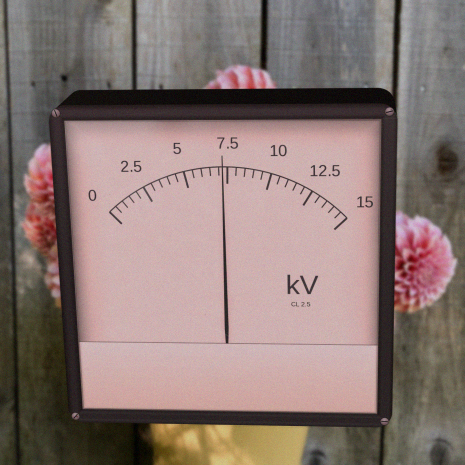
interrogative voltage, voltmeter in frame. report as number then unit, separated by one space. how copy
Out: 7.25 kV
